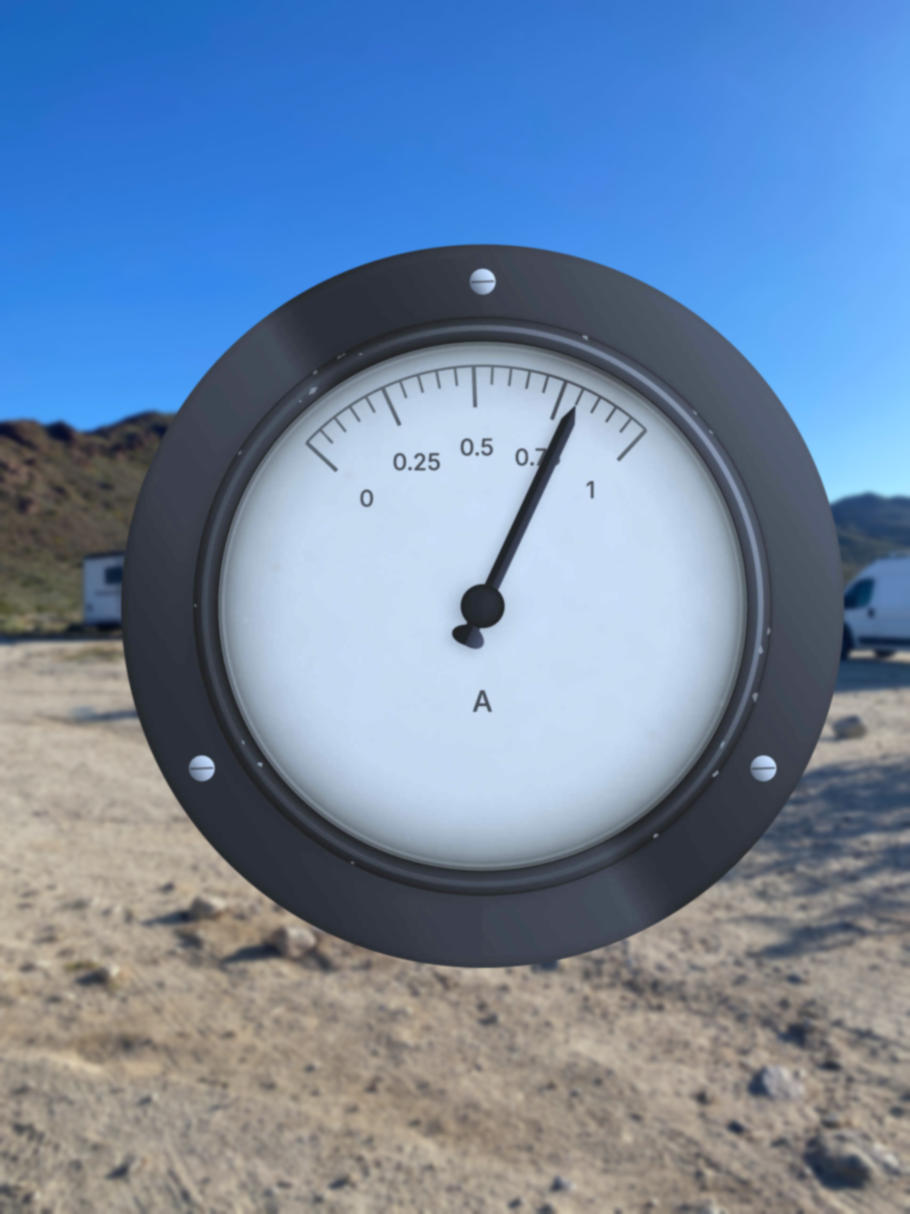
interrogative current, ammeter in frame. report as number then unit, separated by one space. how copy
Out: 0.8 A
